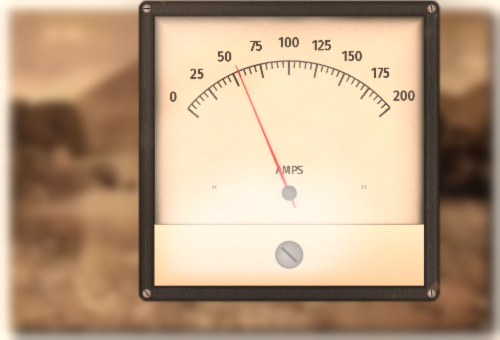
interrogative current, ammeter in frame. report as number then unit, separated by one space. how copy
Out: 55 A
